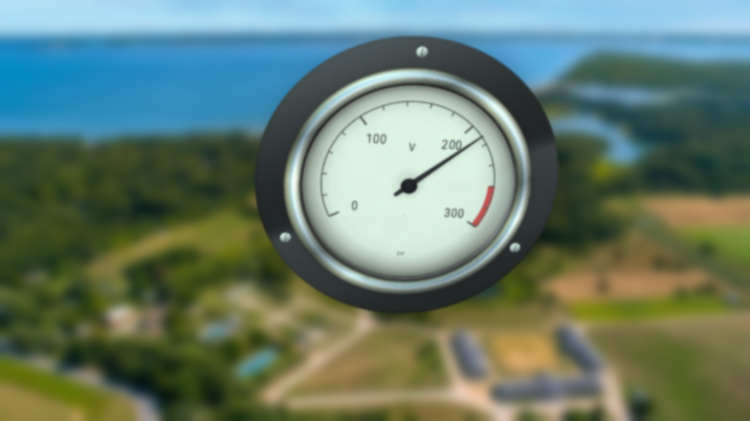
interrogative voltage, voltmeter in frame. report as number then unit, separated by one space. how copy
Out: 210 V
